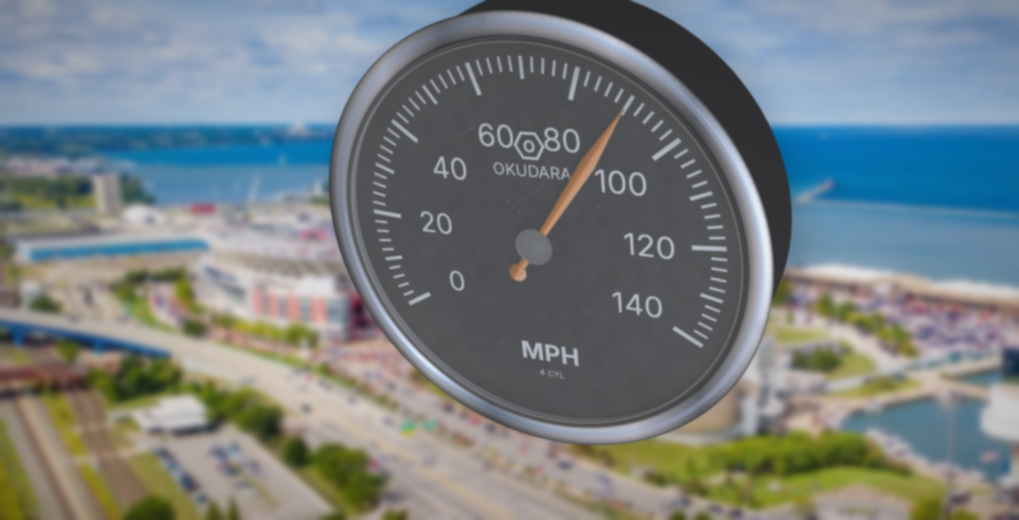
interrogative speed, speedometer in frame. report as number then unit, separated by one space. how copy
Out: 90 mph
